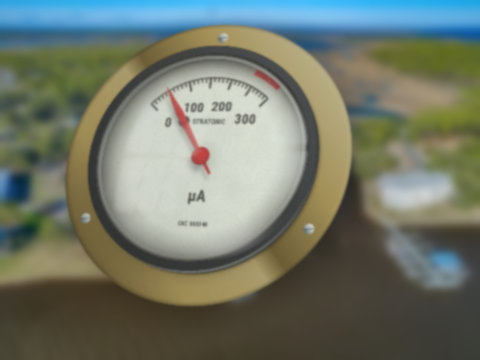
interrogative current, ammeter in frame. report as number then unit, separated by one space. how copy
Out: 50 µA
